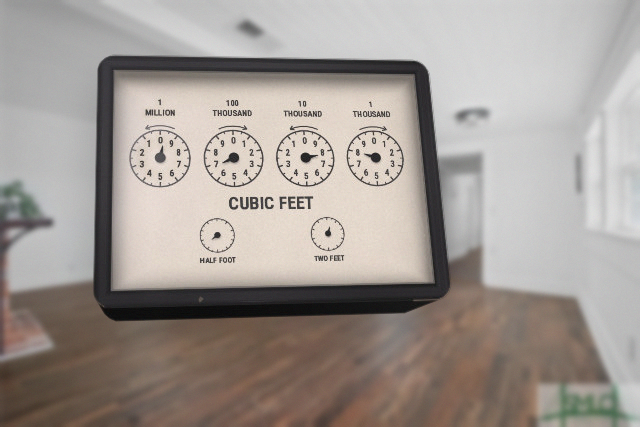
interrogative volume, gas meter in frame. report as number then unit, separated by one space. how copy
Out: 967800 ft³
